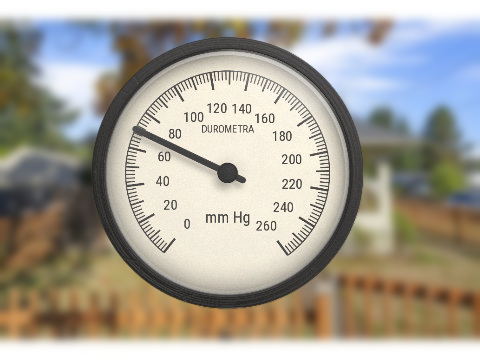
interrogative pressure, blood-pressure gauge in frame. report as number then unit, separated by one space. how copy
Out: 70 mmHg
